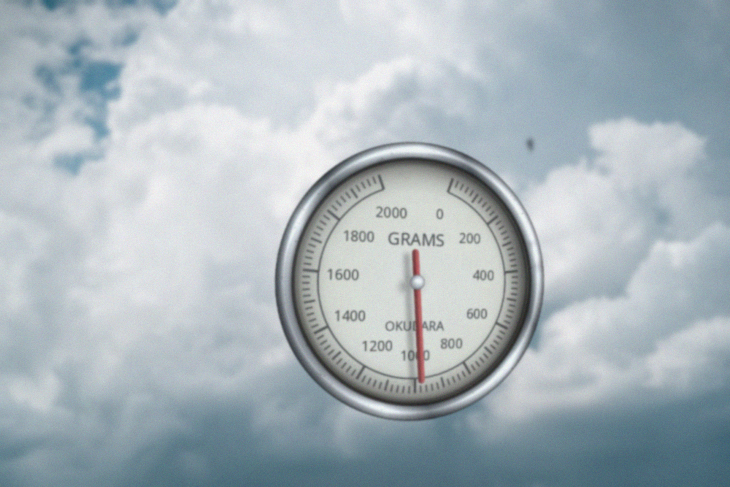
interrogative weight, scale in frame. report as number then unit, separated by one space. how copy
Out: 980 g
